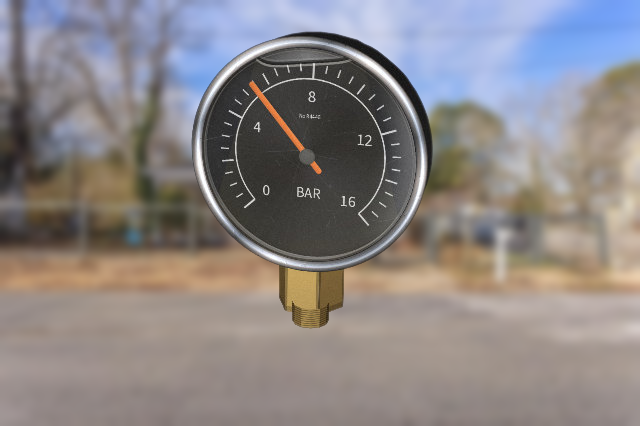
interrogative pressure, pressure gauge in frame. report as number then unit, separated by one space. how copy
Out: 5.5 bar
